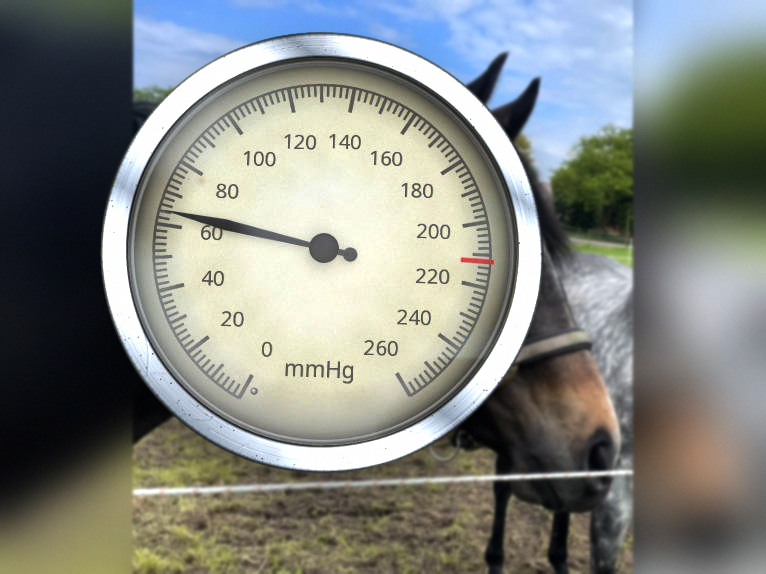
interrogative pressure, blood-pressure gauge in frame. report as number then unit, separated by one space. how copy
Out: 64 mmHg
